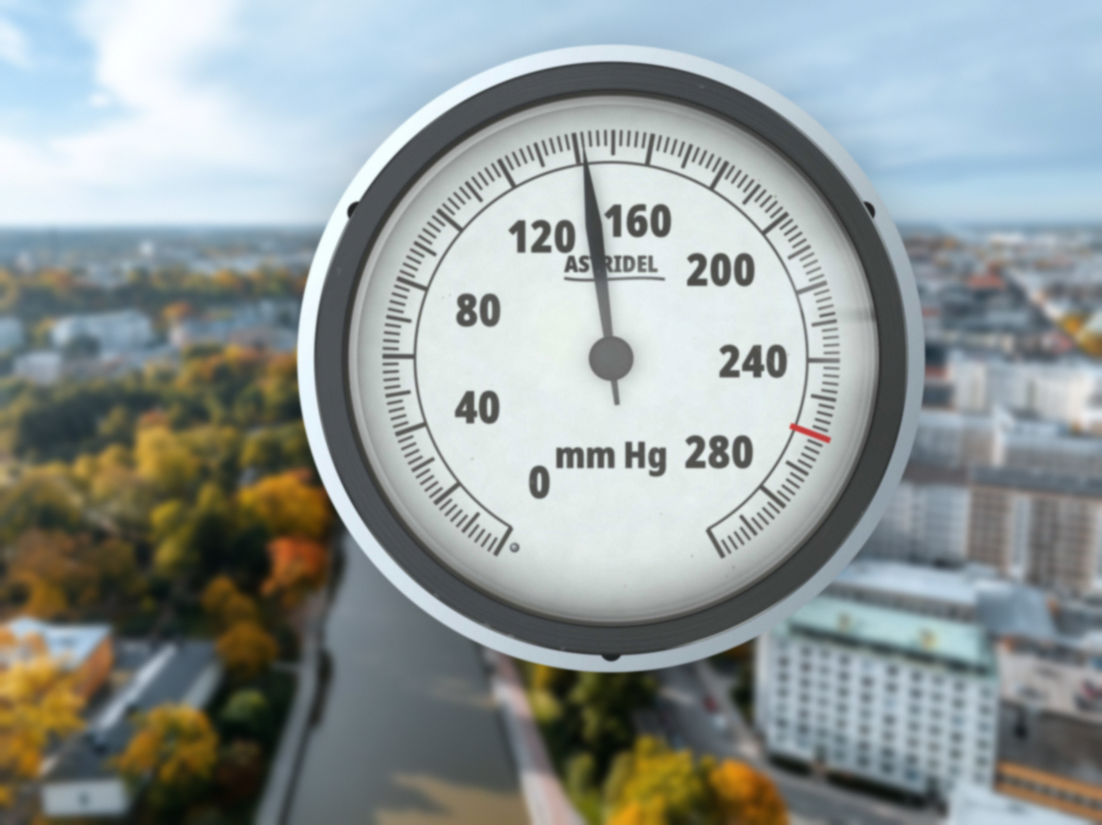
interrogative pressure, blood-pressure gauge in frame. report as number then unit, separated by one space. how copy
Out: 142 mmHg
